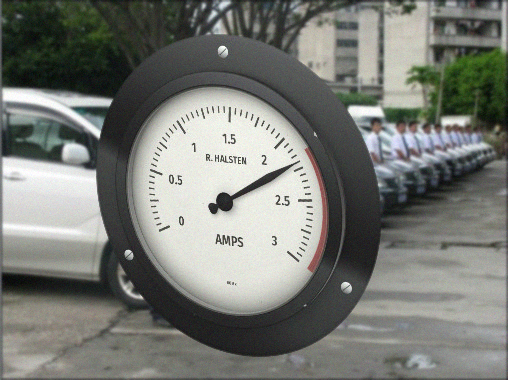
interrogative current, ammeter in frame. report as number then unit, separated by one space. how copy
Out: 2.2 A
